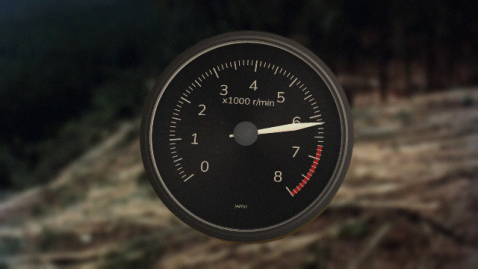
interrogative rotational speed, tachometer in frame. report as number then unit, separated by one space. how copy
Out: 6200 rpm
